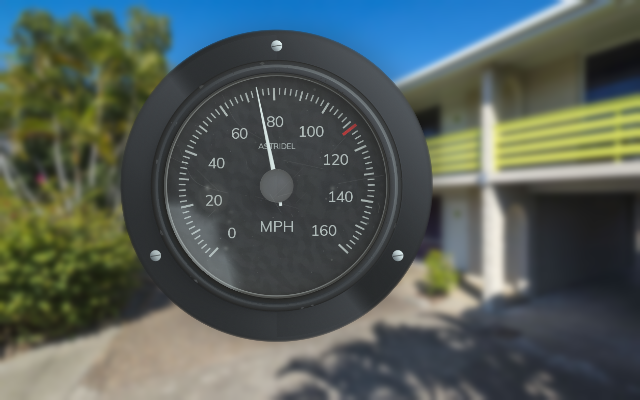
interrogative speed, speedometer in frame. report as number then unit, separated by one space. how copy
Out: 74 mph
